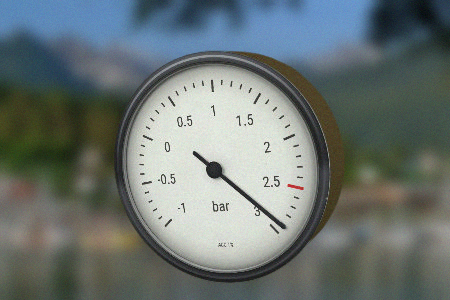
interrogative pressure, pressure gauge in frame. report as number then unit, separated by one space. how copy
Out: 2.9 bar
